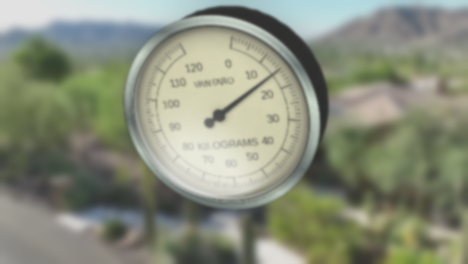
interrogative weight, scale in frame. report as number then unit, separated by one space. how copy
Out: 15 kg
